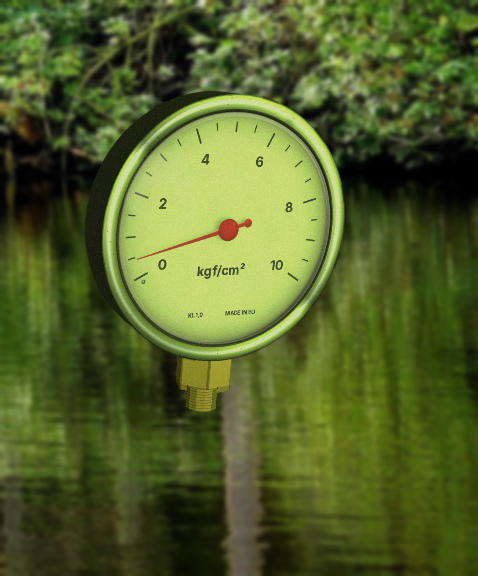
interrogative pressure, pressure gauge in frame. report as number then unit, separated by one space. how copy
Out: 0.5 kg/cm²
